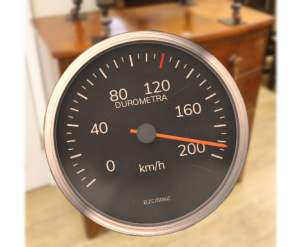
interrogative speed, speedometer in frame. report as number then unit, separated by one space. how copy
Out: 192.5 km/h
